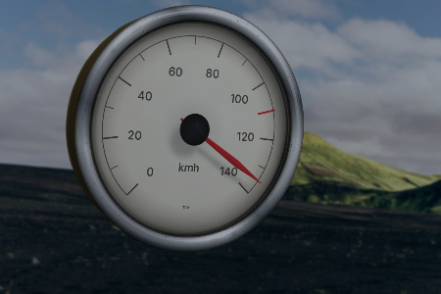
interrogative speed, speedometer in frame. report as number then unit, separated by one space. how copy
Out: 135 km/h
